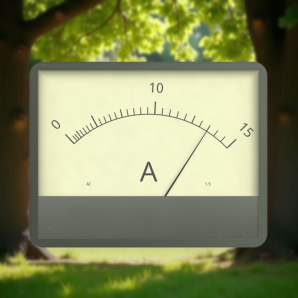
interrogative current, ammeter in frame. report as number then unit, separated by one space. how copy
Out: 13.5 A
